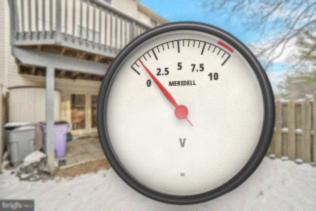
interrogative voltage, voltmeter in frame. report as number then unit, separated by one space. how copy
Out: 1 V
